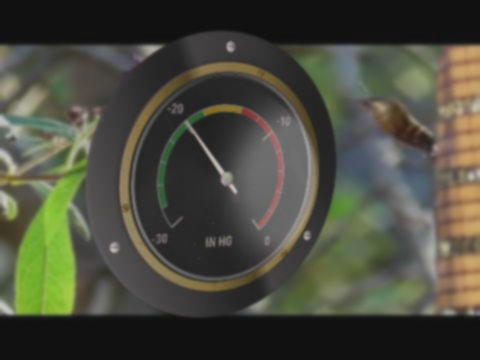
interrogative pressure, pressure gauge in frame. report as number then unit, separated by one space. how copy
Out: -20 inHg
